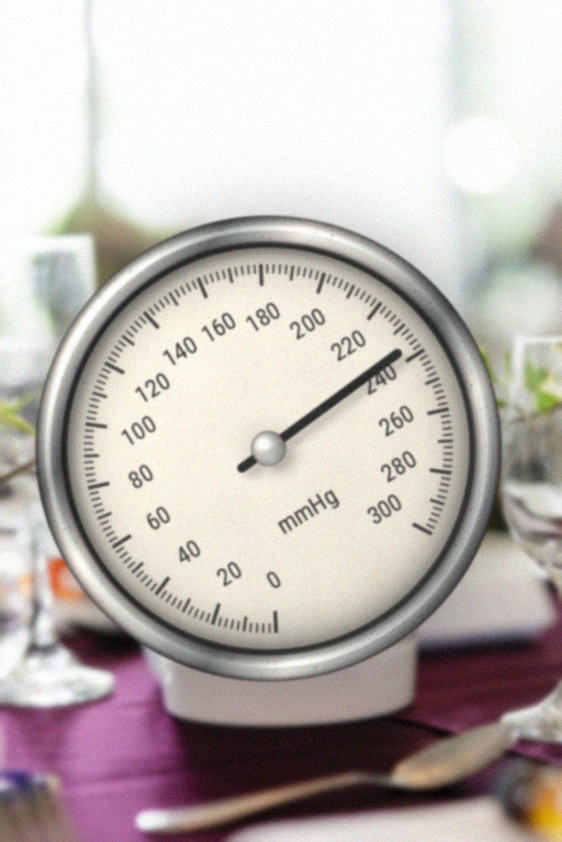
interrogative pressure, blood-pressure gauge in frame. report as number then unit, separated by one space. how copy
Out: 236 mmHg
